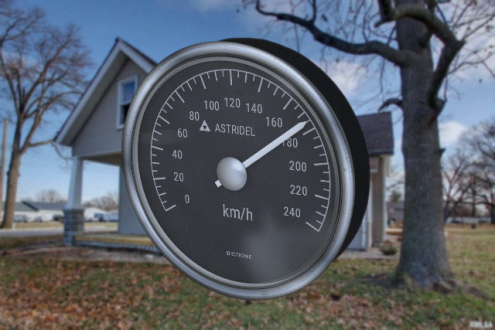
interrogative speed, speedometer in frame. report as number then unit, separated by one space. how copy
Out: 175 km/h
